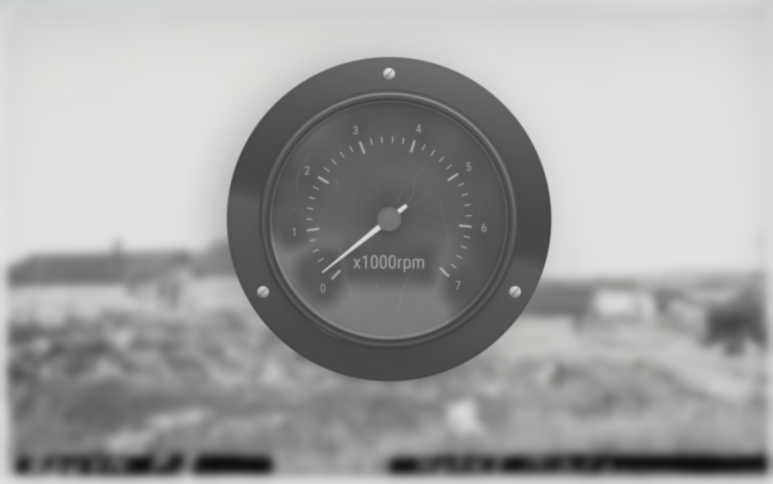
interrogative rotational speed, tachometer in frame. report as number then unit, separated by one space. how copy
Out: 200 rpm
